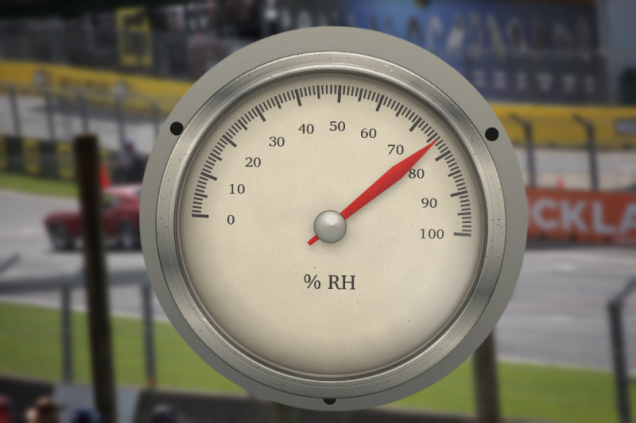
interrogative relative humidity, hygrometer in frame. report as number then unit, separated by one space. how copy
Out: 76 %
